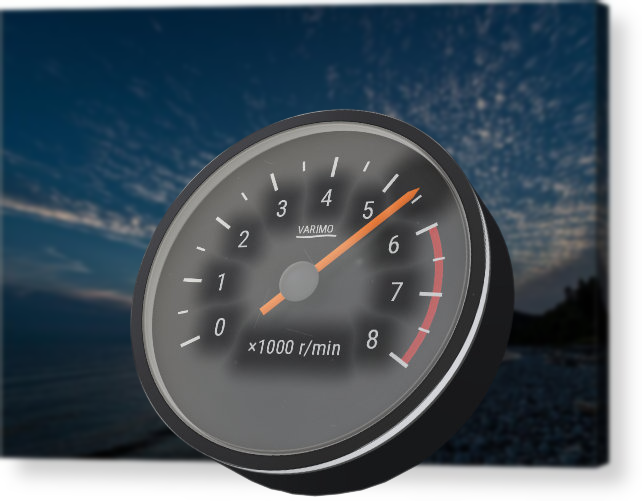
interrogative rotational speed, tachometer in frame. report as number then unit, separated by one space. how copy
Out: 5500 rpm
